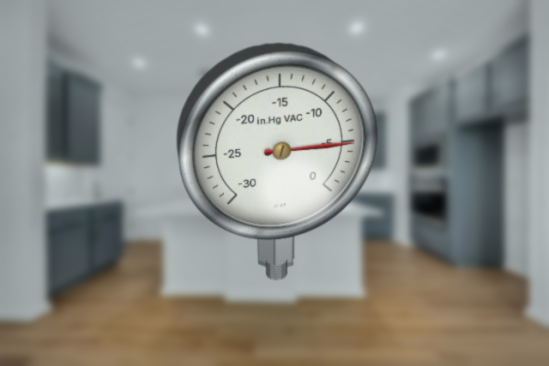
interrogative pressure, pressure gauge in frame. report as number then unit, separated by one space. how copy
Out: -5 inHg
